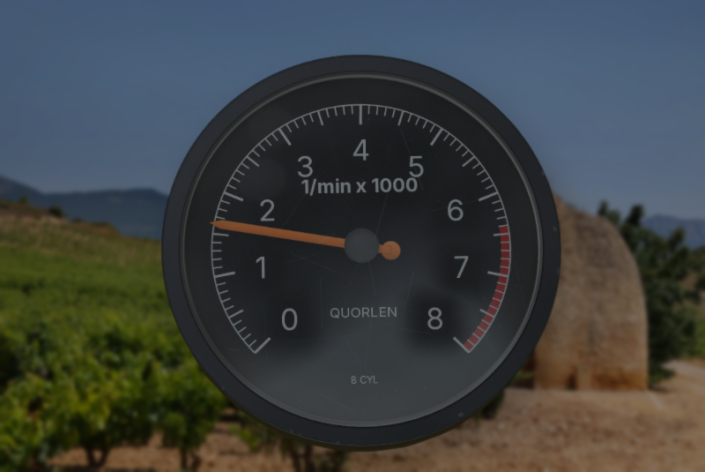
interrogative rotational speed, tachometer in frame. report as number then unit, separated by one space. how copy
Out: 1600 rpm
